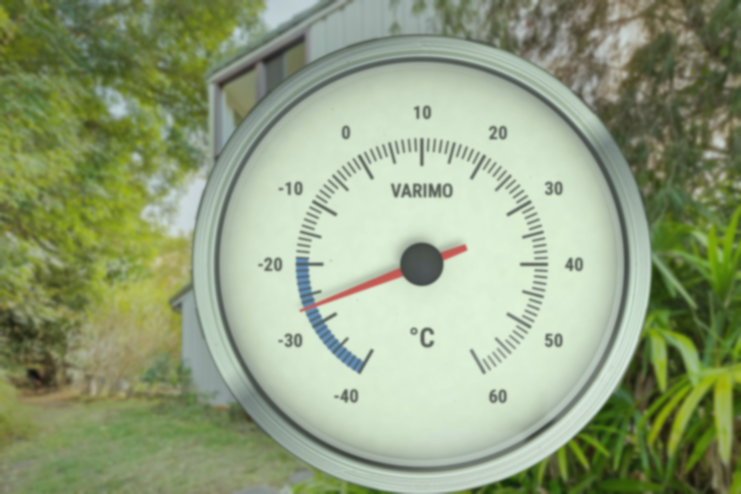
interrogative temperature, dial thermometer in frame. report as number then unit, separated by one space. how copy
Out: -27 °C
